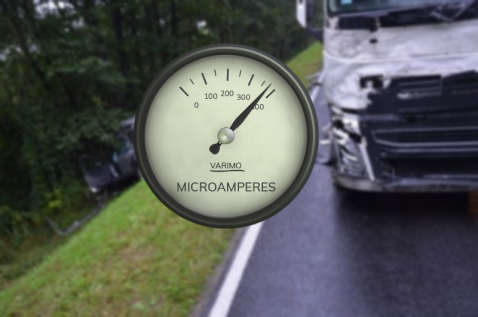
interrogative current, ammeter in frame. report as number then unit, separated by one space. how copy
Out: 375 µA
